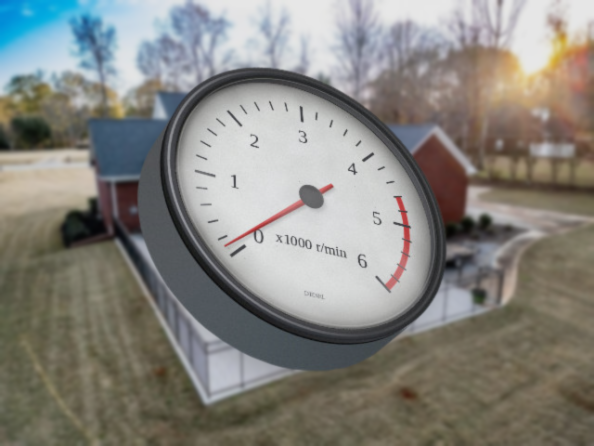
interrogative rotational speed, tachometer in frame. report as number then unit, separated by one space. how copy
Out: 100 rpm
